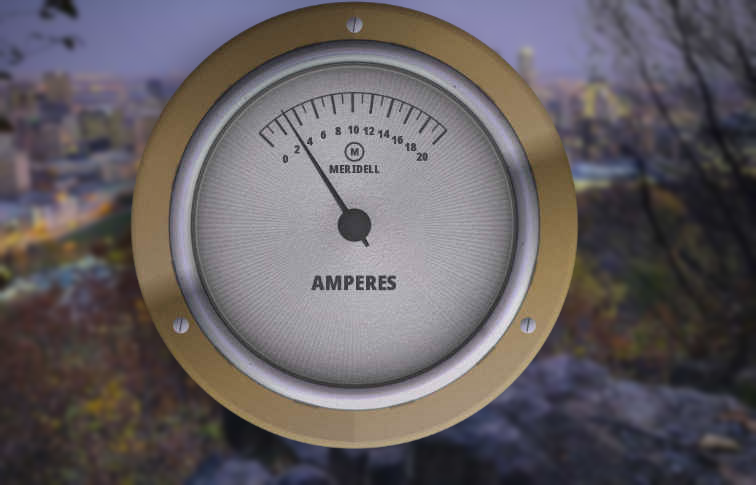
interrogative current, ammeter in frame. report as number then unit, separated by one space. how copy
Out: 3 A
